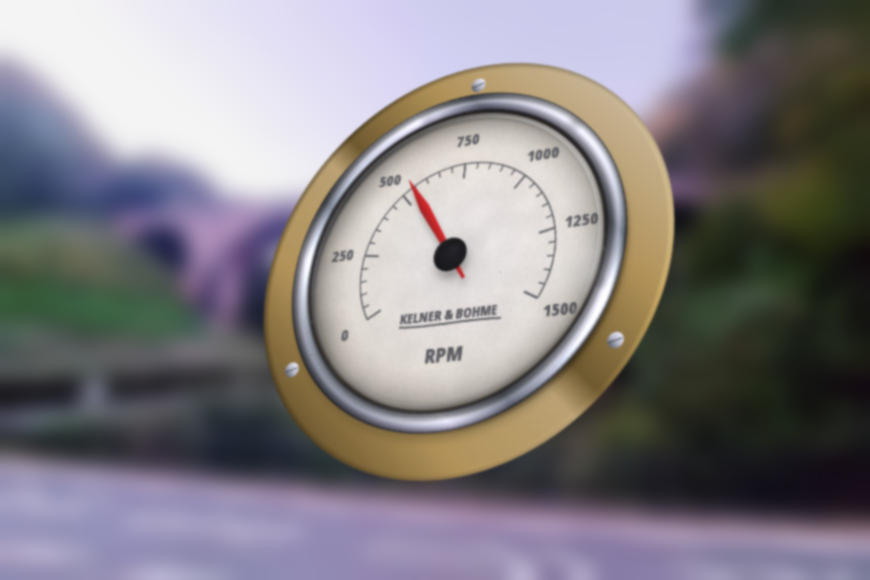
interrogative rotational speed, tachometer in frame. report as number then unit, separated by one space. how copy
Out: 550 rpm
